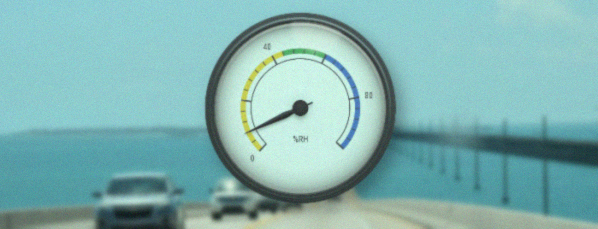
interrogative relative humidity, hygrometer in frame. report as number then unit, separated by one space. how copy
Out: 8 %
